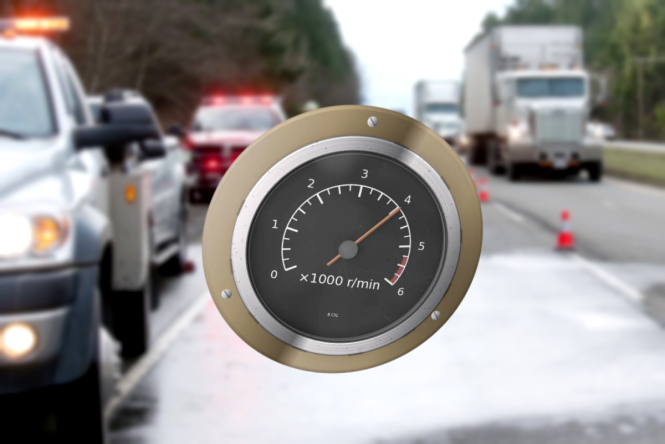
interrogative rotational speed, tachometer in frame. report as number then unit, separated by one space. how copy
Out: 4000 rpm
